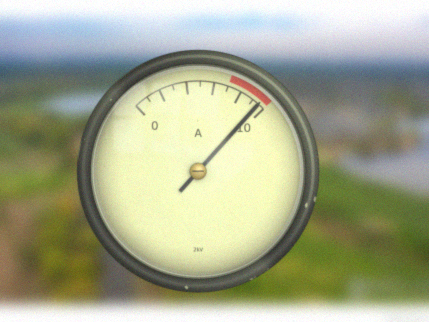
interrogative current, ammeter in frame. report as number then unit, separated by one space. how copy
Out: 9.5 A
